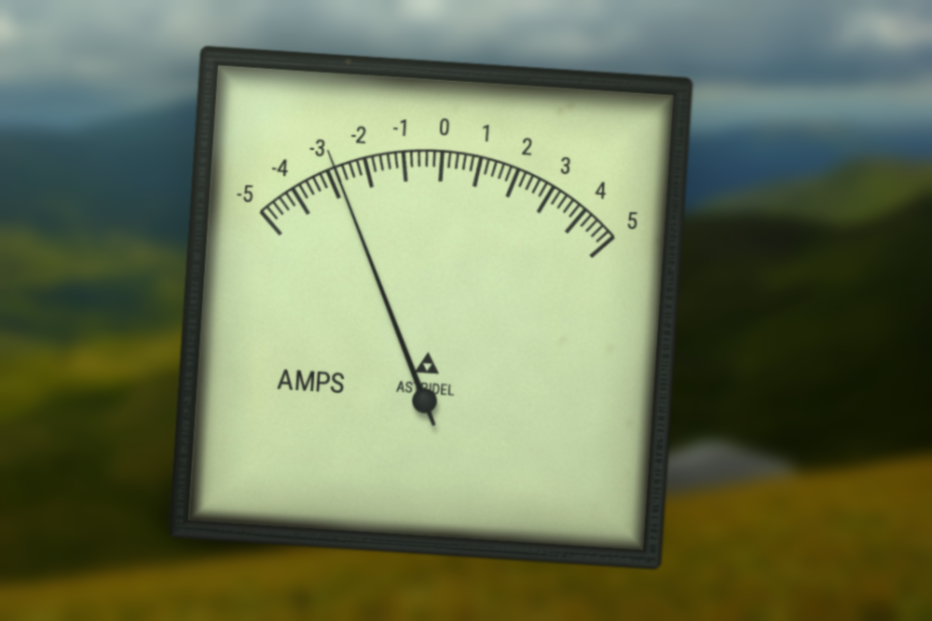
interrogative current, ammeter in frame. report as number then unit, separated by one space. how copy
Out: -2.8 A
